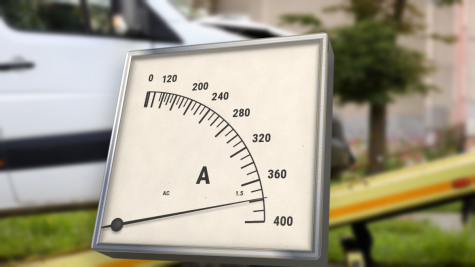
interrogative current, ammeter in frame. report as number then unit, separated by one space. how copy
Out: 380 A
